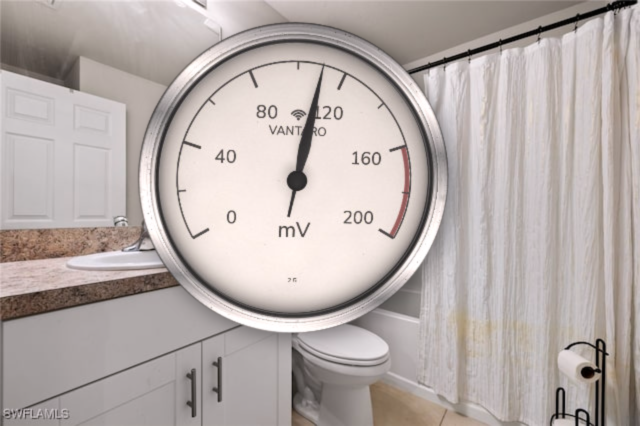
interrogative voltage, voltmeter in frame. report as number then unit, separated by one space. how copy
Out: 110 mV
